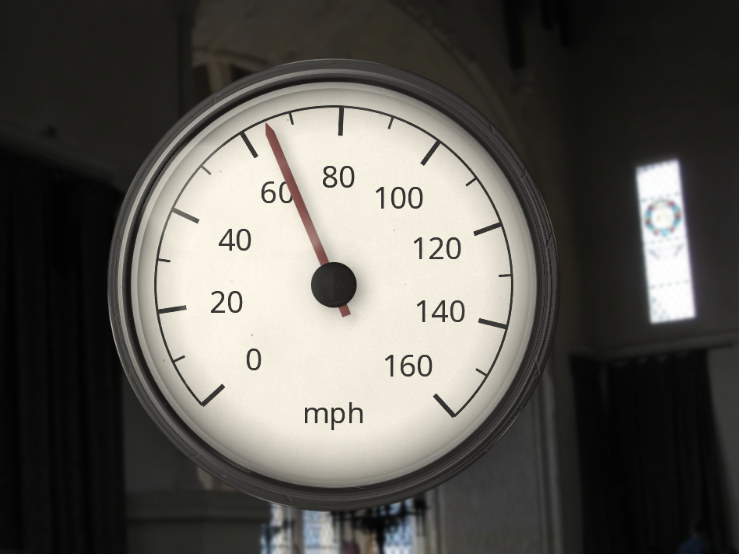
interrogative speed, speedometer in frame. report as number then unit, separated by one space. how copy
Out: 65 mph
